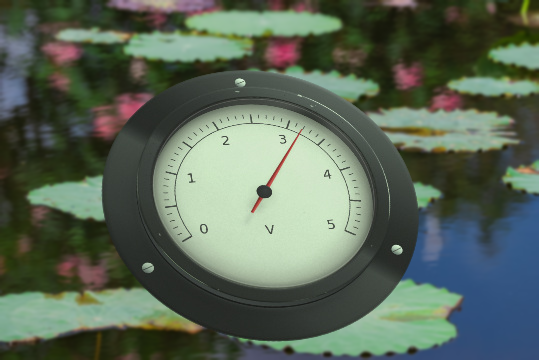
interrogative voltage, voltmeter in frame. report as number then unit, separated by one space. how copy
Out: 3.2 V
